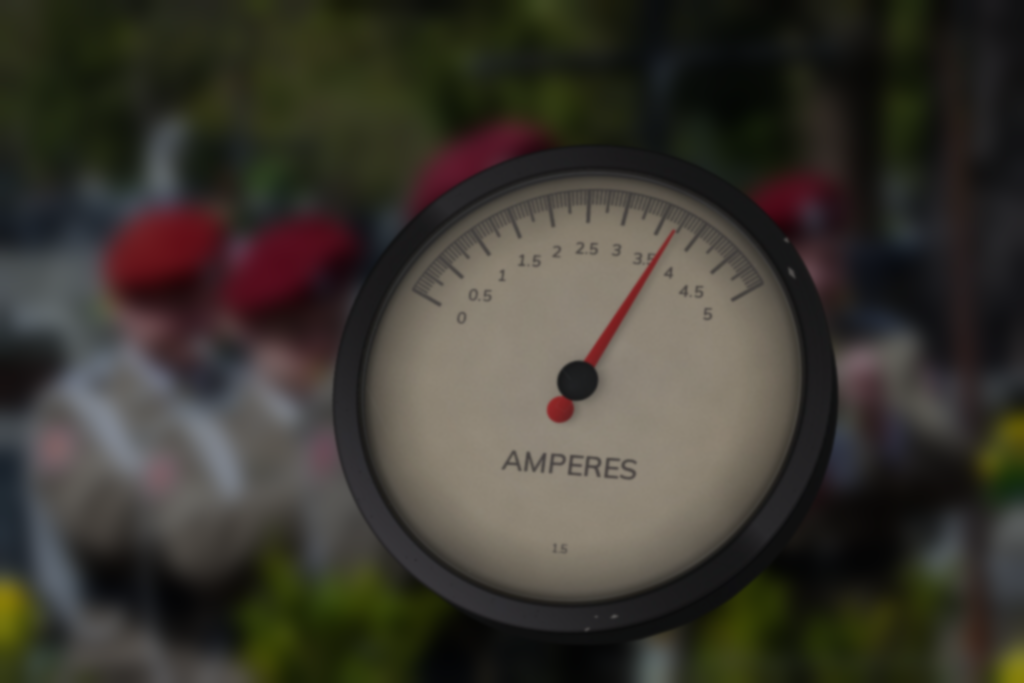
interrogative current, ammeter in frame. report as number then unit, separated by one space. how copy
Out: 3.75 A
